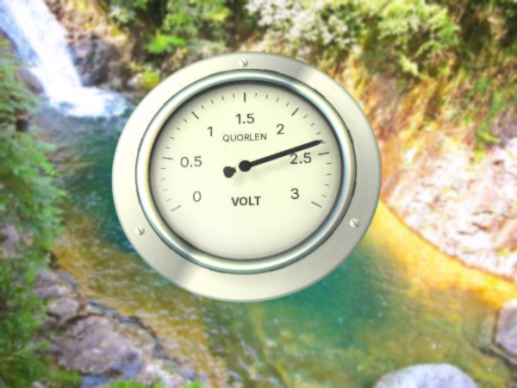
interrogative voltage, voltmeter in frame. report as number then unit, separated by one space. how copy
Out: 2.4 V
